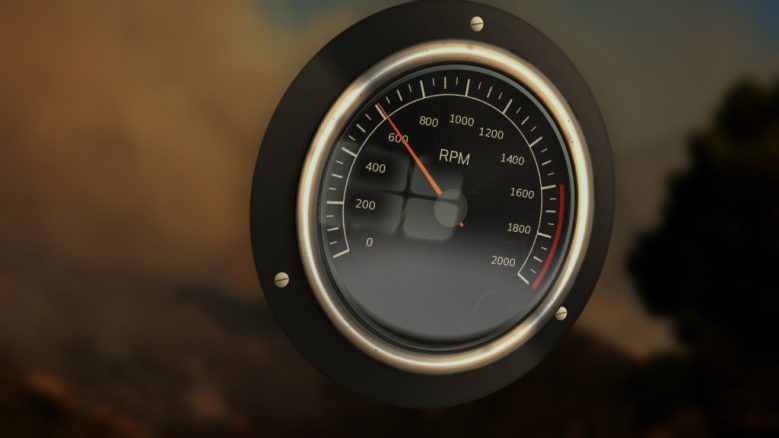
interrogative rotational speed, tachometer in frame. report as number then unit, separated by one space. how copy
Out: 600 rpm
